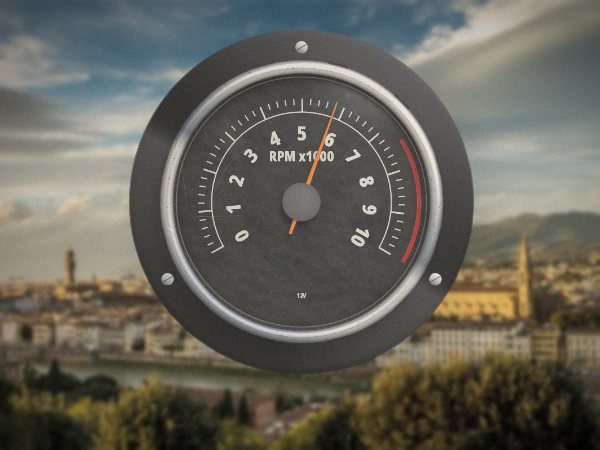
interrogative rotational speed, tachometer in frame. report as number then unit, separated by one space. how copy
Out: 5800 rpm
